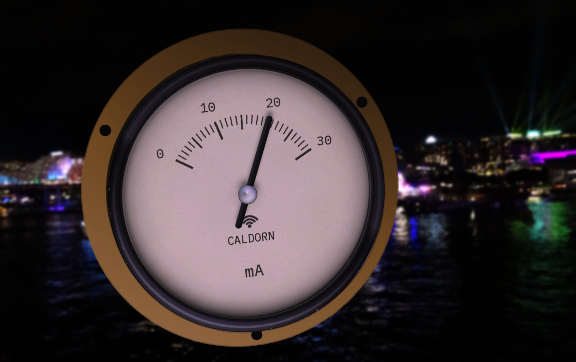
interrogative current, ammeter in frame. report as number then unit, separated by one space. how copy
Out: 20 mA
